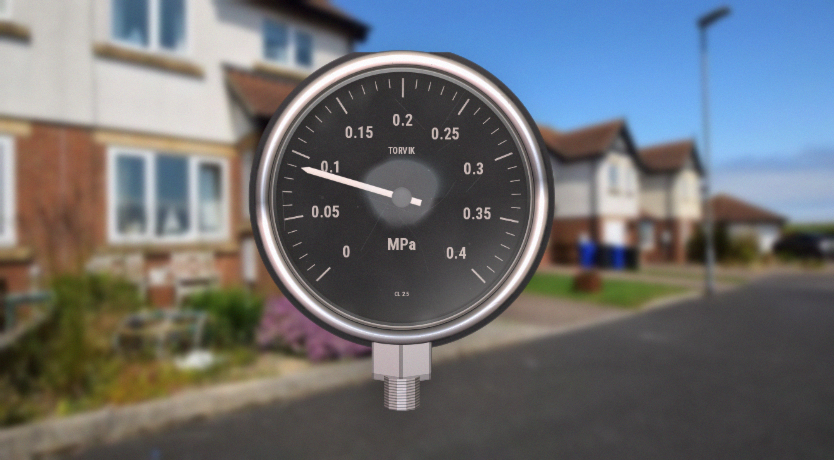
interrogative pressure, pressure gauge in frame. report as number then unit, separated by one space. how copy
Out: 0.09 MPa
